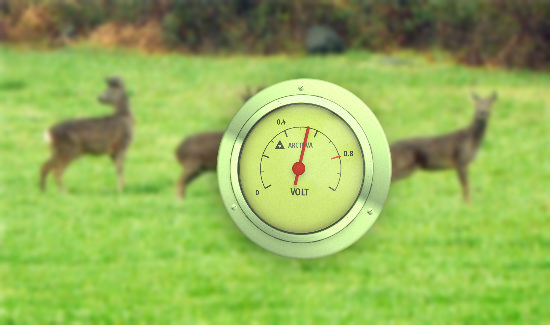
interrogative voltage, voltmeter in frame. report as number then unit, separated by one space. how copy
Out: 0.55 V
